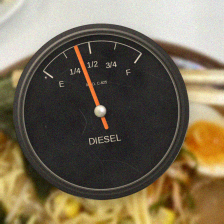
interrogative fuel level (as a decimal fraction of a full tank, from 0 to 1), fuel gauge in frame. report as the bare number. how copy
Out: 0.375
